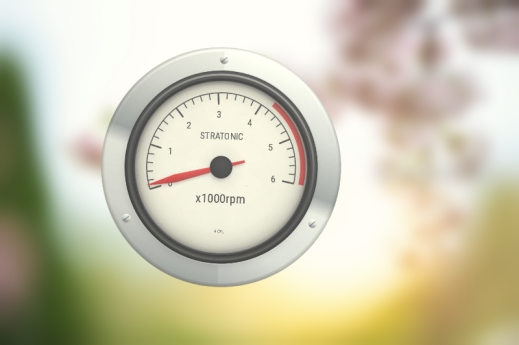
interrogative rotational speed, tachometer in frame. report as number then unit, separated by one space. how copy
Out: 100 rpm
